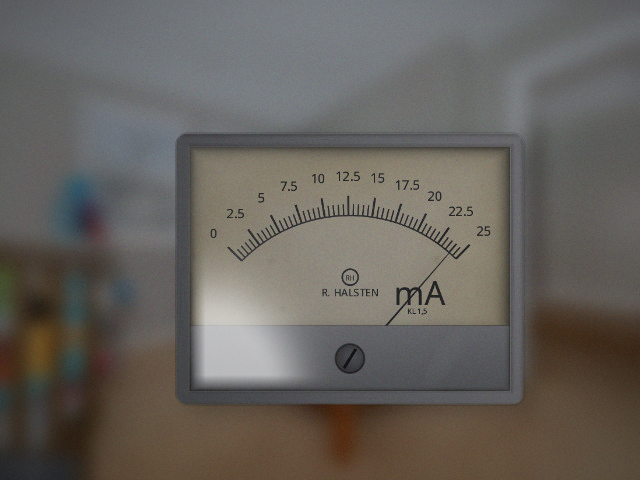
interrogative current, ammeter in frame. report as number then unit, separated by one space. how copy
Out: 24 mA
